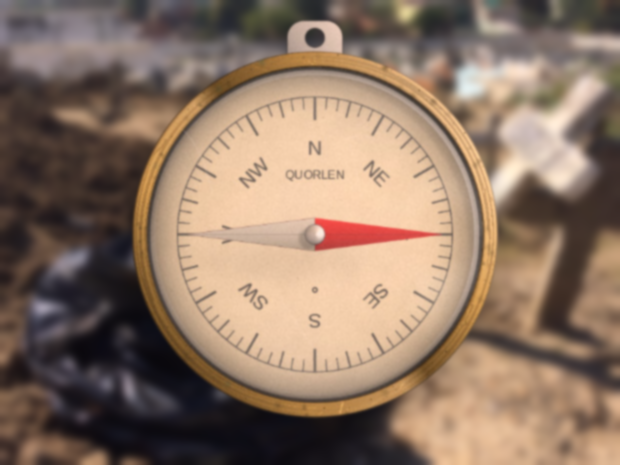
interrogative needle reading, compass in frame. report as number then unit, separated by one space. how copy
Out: 90 °
